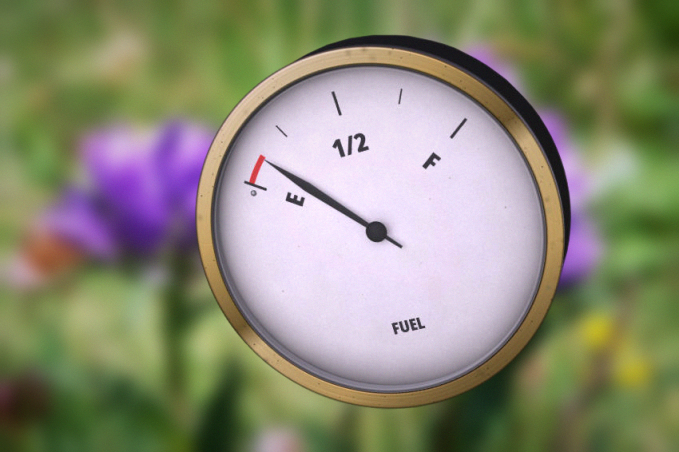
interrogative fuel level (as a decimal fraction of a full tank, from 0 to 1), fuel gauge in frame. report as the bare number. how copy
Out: 0.125
